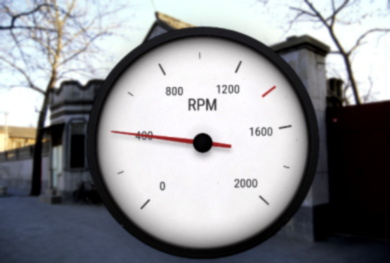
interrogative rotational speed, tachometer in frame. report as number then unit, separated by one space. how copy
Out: 400 rpm
